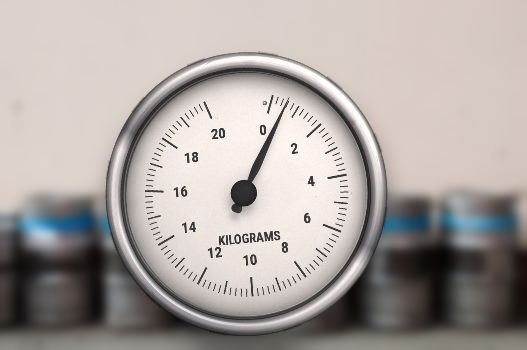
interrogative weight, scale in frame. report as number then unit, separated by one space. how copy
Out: 0.6 kg
